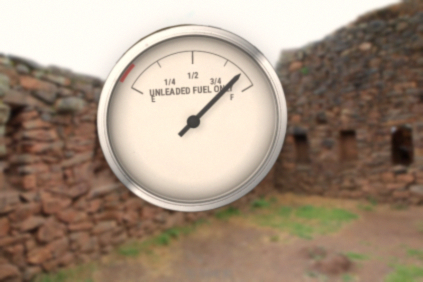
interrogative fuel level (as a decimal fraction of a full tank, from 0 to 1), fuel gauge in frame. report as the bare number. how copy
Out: 0.875
